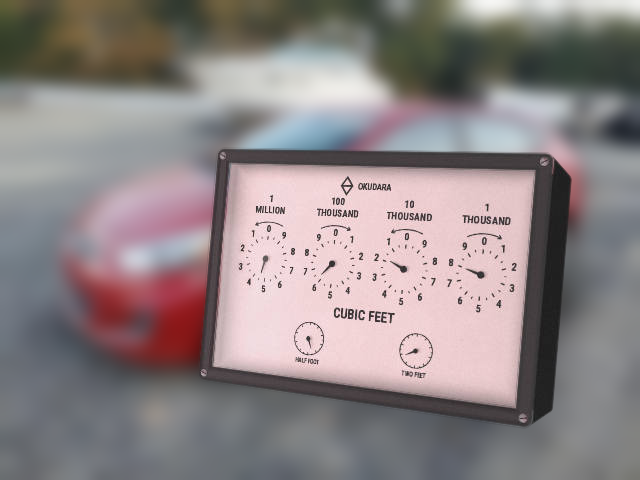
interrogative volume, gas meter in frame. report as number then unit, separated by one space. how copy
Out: 461800 ft³
